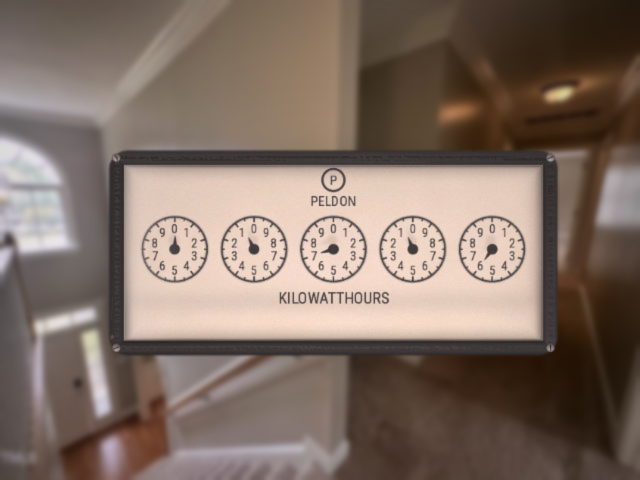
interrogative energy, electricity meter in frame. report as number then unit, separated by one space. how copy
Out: 706 kWh
